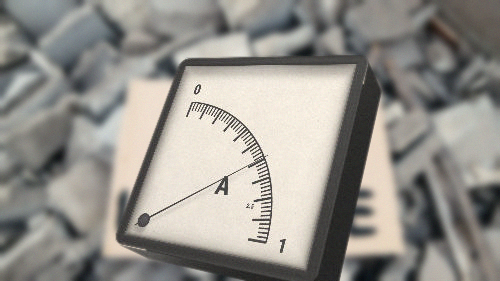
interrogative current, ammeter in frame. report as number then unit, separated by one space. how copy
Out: 0.6 A
